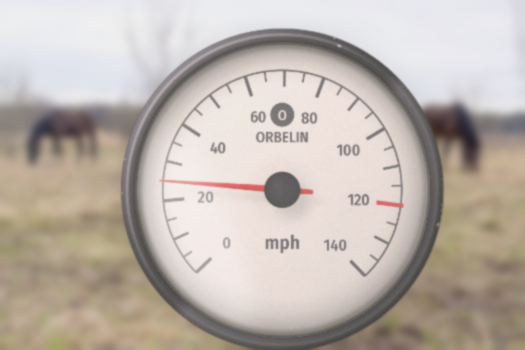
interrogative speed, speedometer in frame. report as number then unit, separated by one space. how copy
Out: 25 mph
